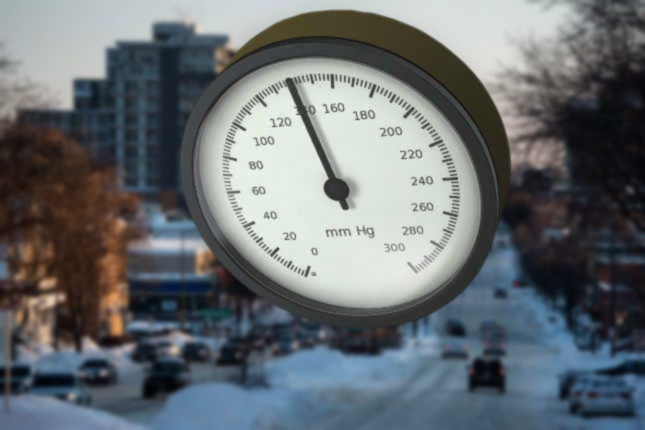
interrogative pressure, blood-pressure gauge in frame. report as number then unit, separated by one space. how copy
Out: 140 mmHg
